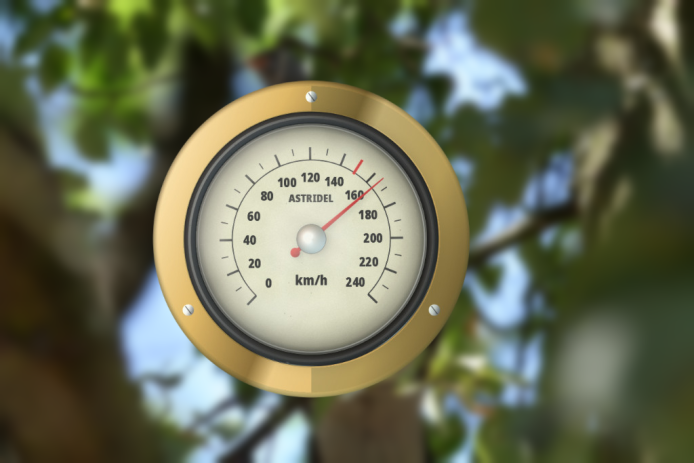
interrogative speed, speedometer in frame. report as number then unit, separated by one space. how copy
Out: 165 km/h
